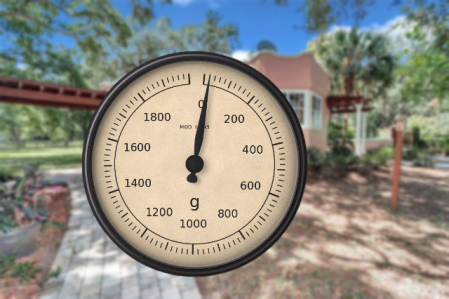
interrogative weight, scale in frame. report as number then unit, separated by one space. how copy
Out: 20 g
